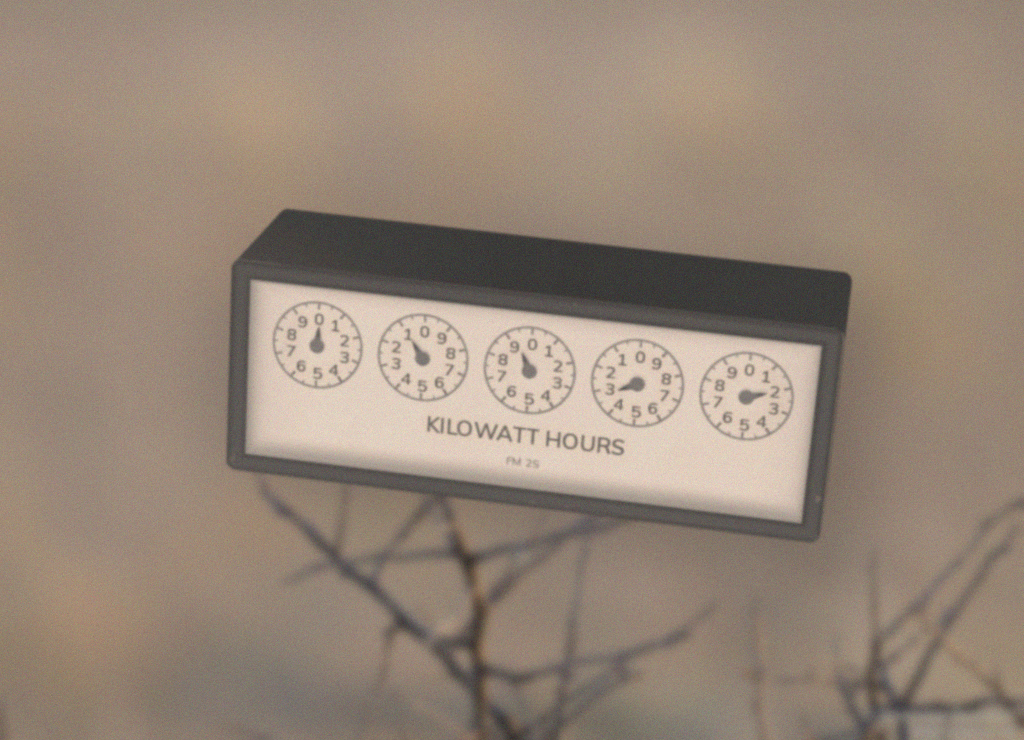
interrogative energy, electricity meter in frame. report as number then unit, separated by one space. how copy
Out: 932 kWh
